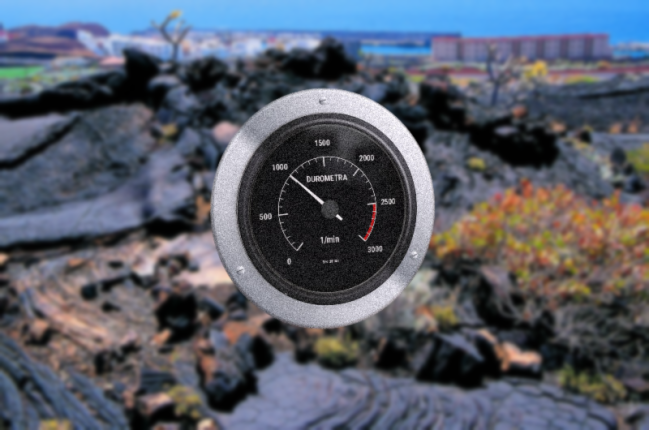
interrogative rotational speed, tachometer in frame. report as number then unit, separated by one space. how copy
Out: 1000 rpm
